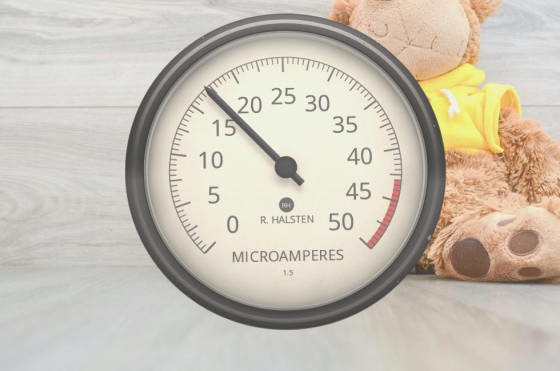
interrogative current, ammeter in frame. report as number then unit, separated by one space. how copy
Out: 17 µA
